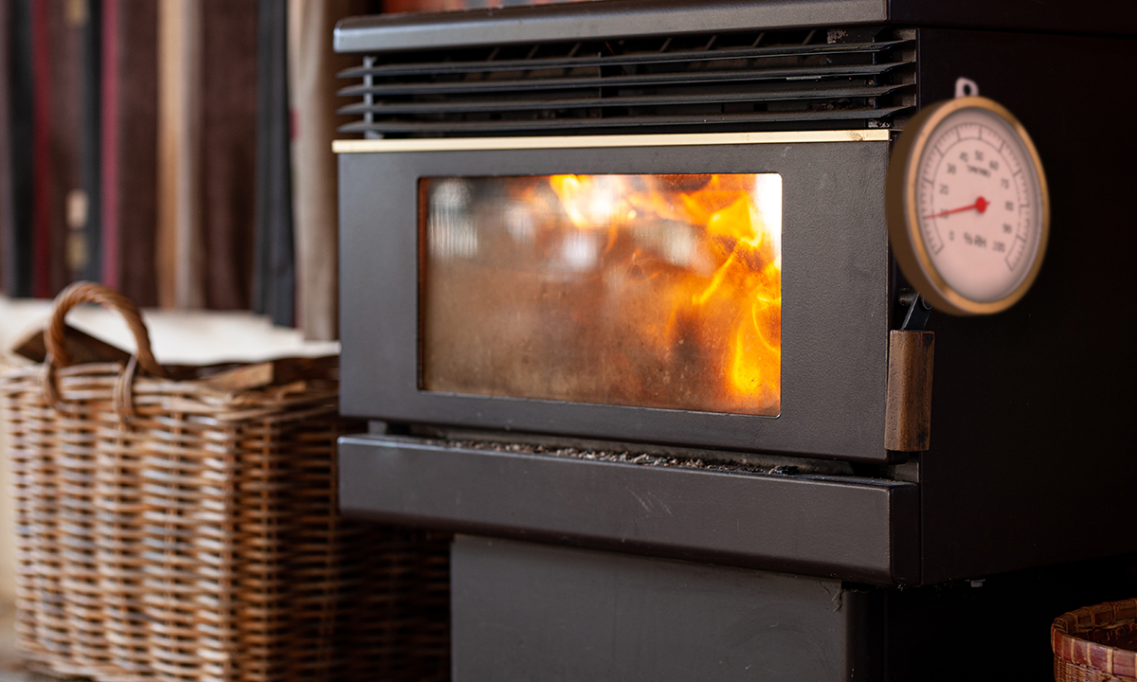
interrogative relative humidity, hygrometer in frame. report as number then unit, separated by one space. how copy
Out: 10 %
